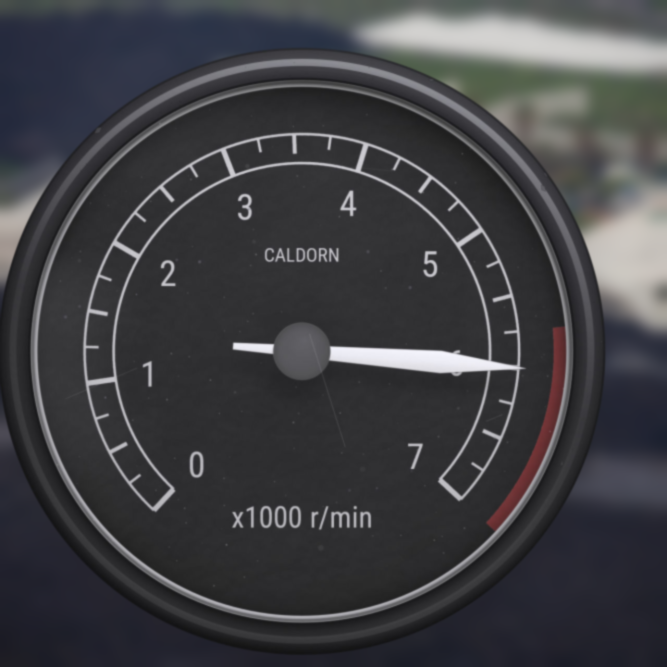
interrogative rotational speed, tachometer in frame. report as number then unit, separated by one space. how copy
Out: 6000 rpm
